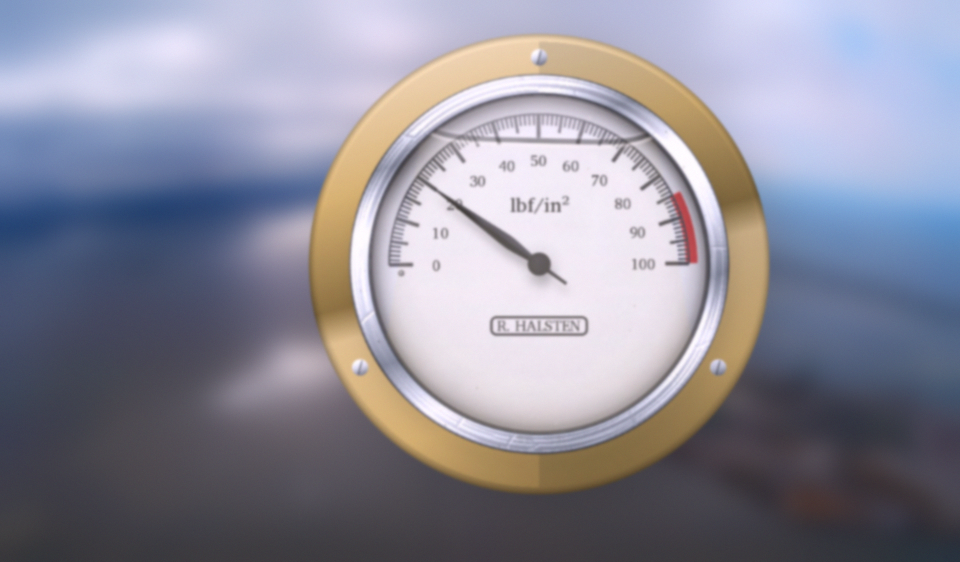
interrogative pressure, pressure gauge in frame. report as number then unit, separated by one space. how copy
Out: 20 psi
